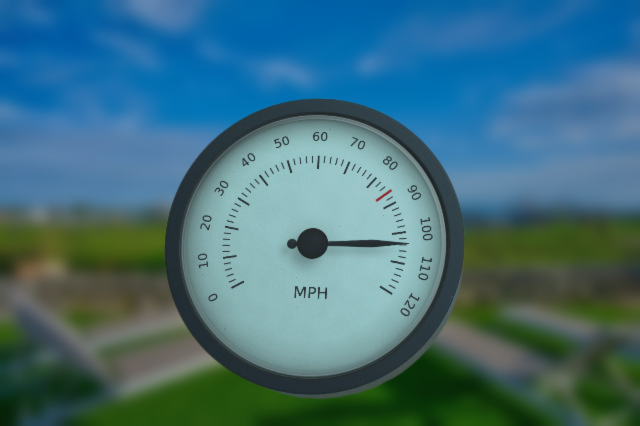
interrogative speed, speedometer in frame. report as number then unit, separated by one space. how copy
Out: 104 mph
